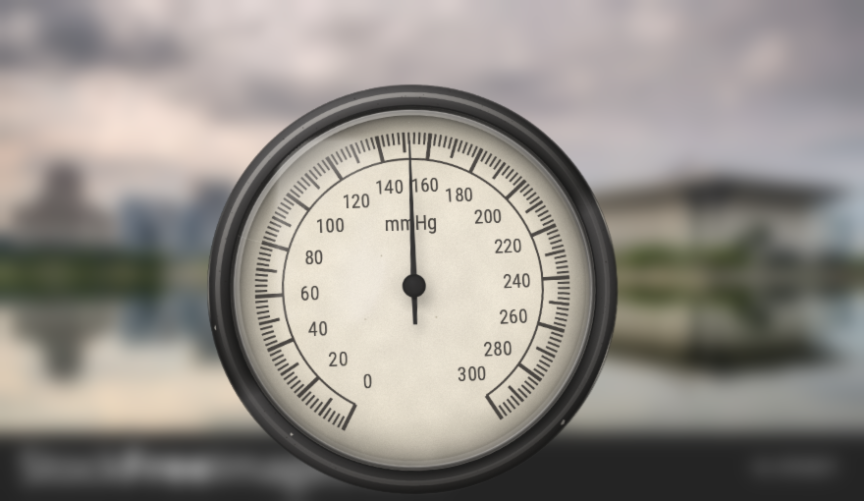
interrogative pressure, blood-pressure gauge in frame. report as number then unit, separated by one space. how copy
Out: 152 mmHg
